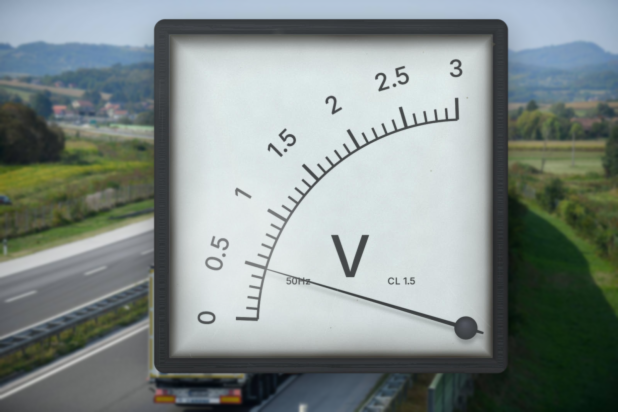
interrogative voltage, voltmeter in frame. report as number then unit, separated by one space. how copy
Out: 0.5 V
